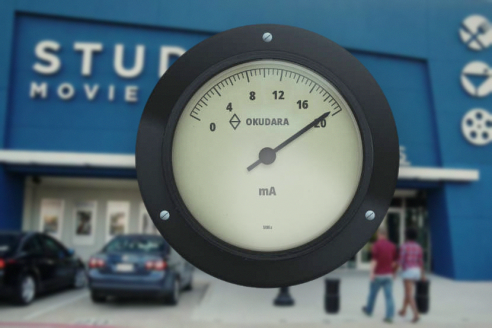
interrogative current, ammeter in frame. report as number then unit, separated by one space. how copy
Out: 19.5 mA
